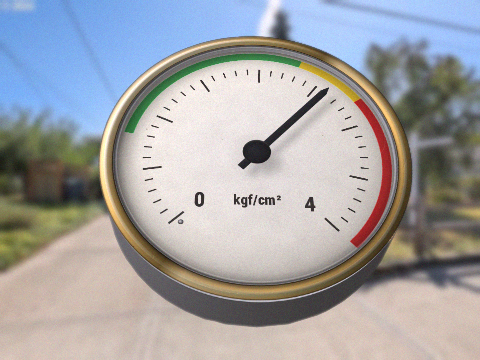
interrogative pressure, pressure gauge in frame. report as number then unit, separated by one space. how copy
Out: 2.6 kg/cm²
